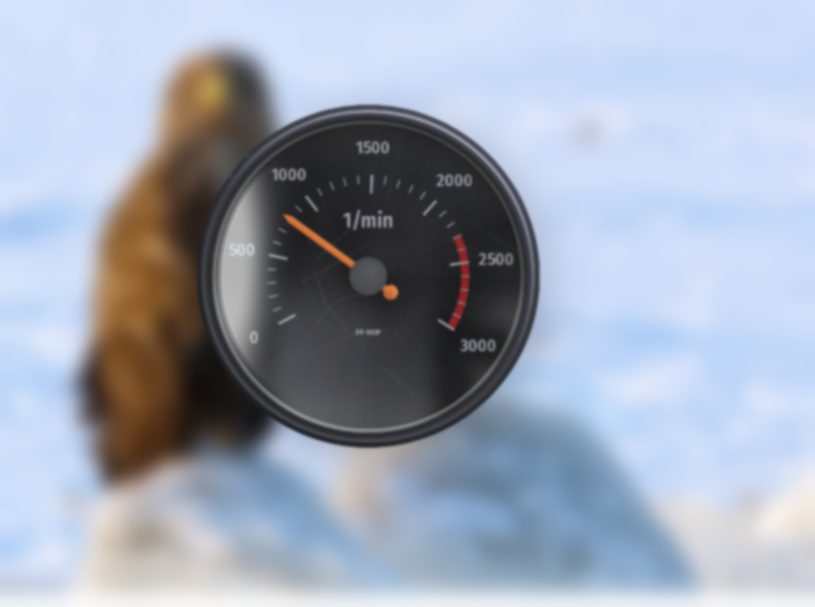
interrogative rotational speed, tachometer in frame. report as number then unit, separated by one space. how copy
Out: 800 rpm
